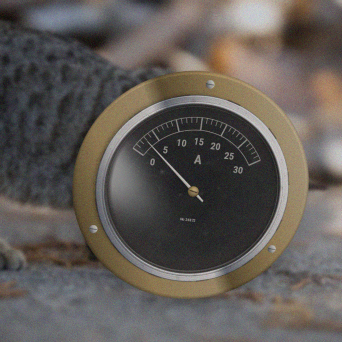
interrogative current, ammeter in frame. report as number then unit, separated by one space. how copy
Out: 3 A
